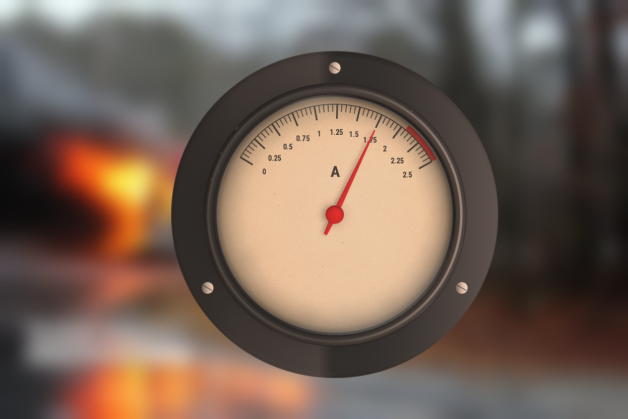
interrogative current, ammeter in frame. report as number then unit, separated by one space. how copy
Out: 1.75 A
